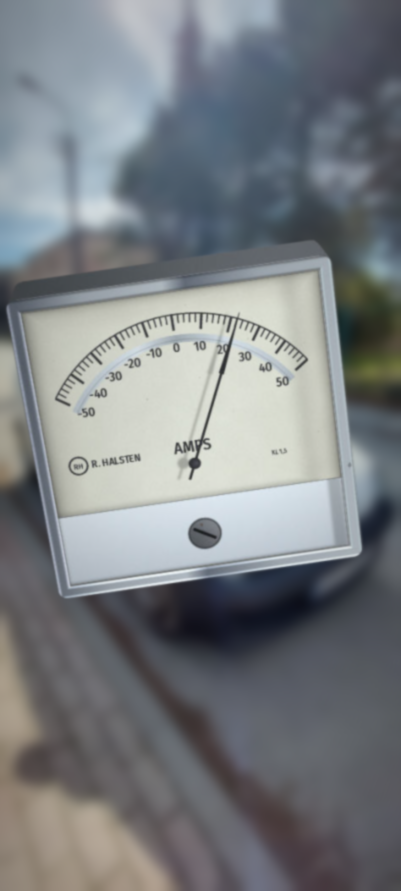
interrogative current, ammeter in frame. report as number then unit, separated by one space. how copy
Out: 22 A
